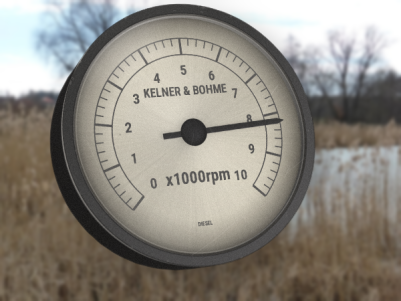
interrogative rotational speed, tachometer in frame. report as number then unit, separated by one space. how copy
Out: 8200 rpm
